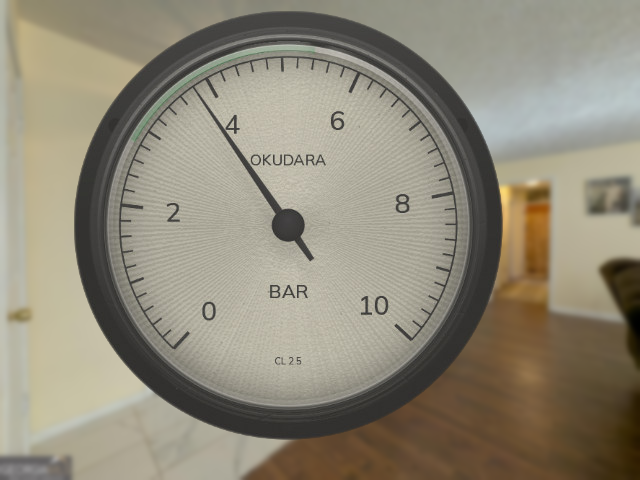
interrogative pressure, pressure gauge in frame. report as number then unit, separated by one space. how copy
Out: 3.8 bar
